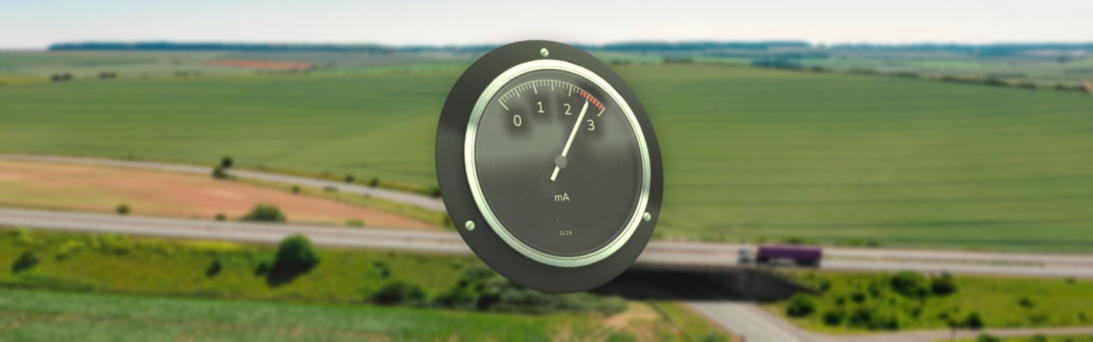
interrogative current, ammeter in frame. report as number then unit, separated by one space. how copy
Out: 2.5 mA
